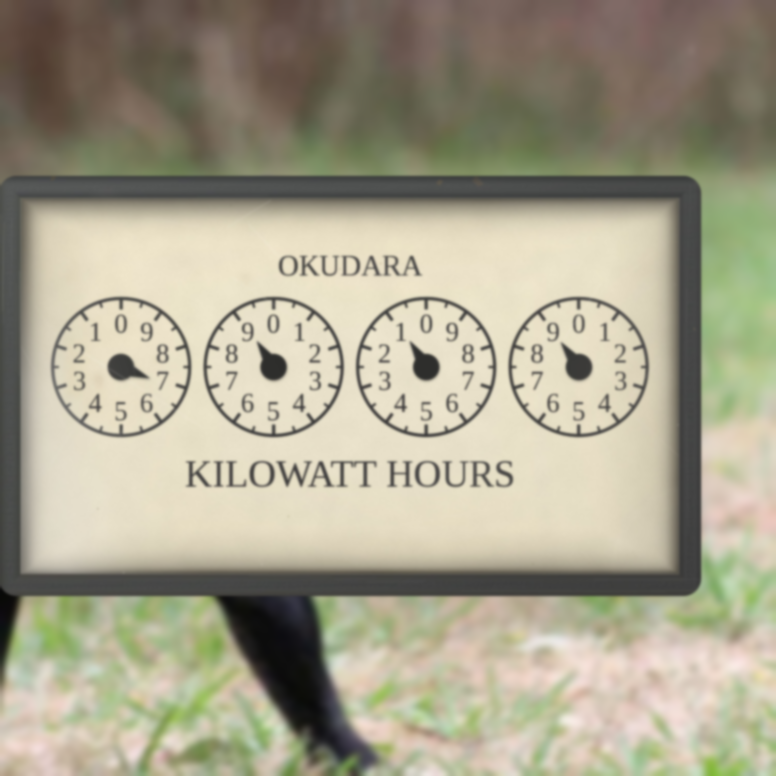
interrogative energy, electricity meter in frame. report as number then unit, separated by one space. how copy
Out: 6909 kWh
